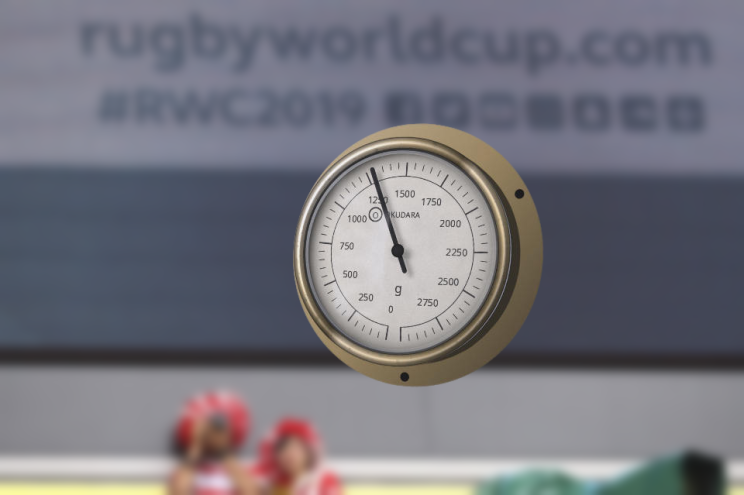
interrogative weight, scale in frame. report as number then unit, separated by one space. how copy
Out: 1300 g
